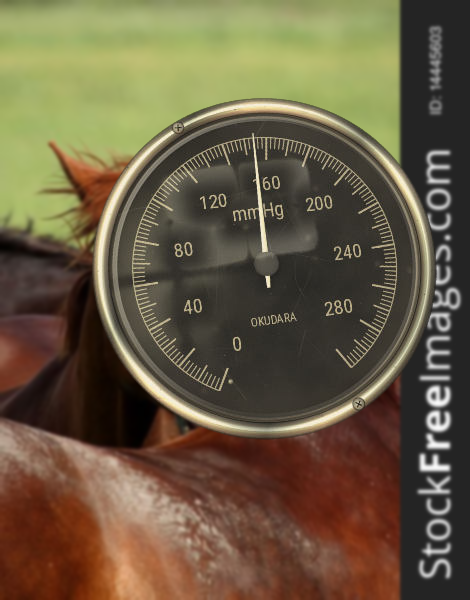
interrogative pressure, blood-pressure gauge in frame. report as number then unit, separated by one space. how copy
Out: 154 mmHg
